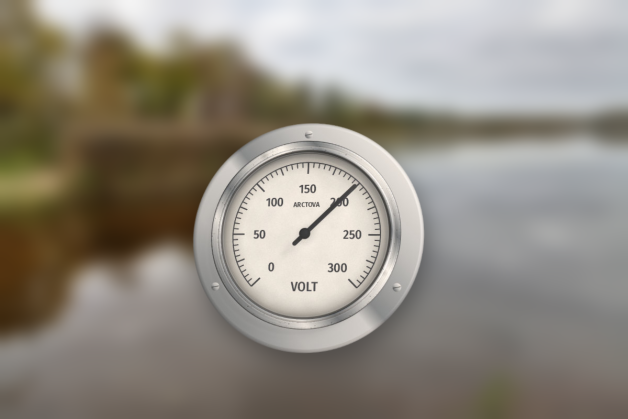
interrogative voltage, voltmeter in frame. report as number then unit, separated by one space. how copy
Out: 200 V
